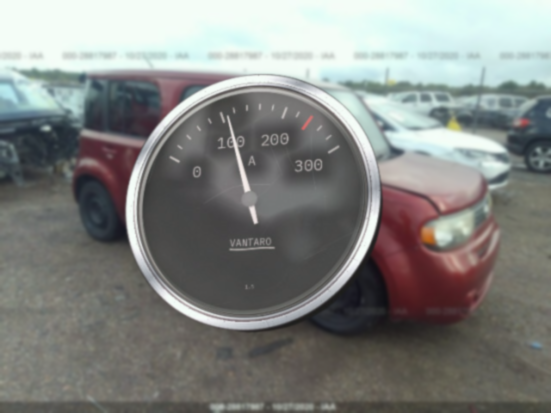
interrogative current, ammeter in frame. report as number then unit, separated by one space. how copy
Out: 110 A
